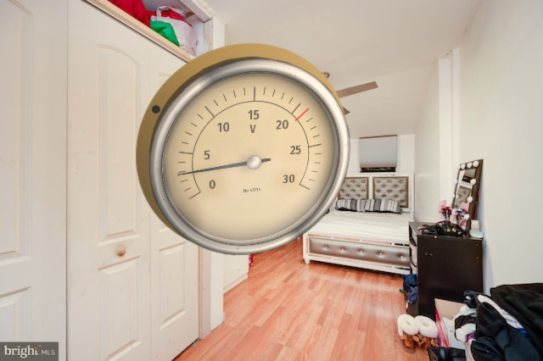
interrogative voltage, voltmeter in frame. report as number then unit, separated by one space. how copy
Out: 3 V
